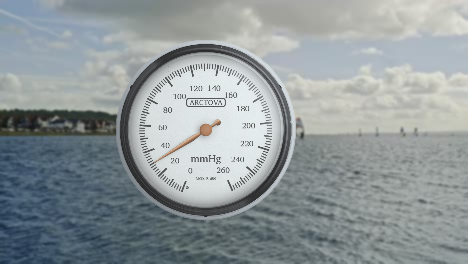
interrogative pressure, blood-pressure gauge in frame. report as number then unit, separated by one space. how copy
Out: 30 mmHg
